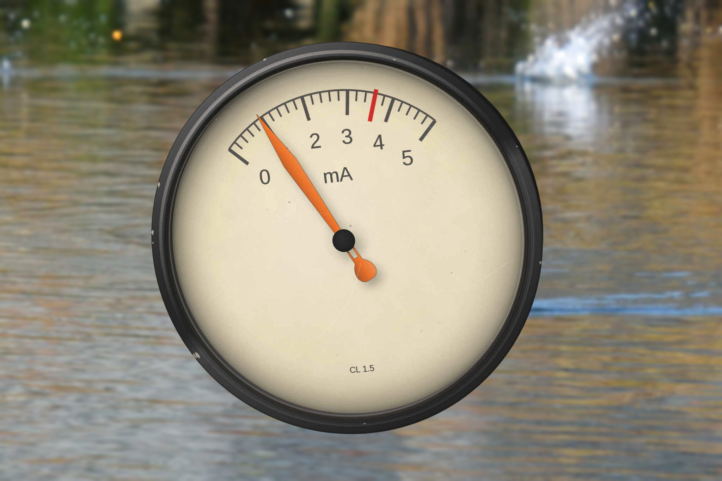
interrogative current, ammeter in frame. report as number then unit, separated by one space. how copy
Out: 1 mA
